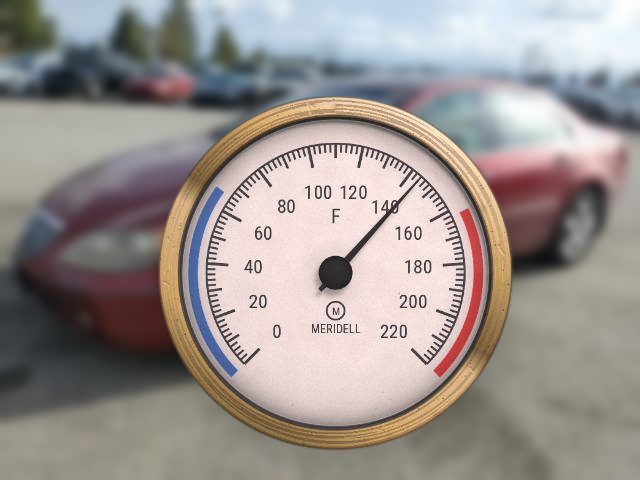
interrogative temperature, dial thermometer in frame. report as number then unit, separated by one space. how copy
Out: 144 °F
